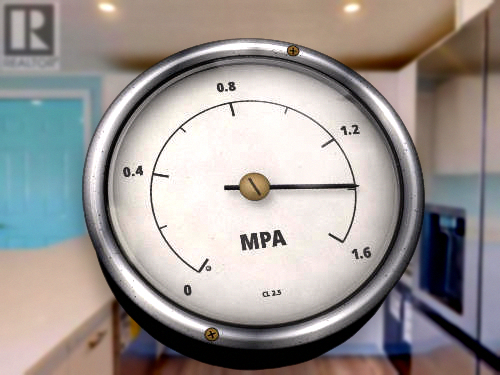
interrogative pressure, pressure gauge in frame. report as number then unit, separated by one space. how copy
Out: 1.4 MPa
